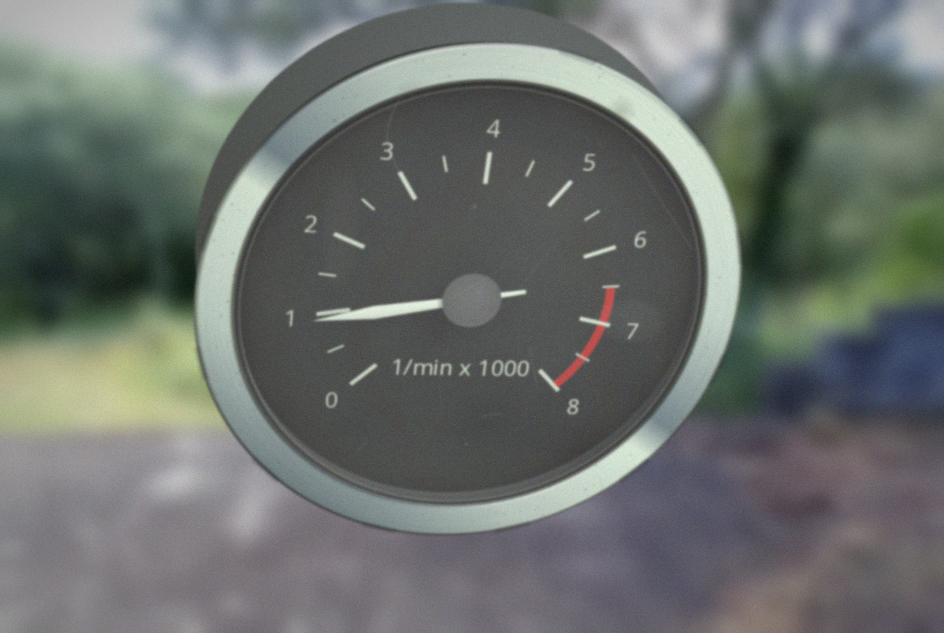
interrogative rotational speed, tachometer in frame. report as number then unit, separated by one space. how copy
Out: 1000 rpm
